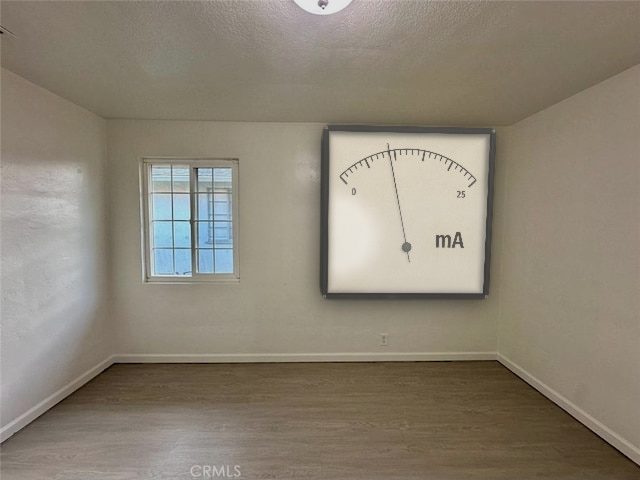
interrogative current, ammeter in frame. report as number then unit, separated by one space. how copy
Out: 9 mA
